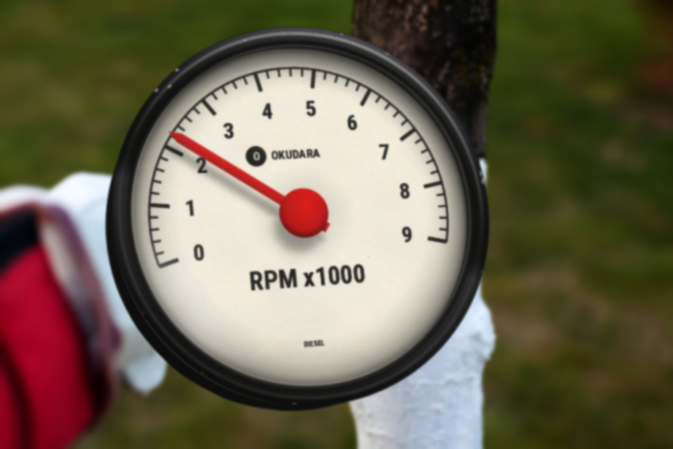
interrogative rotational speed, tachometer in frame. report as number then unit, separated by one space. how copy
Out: 2200 rpm
